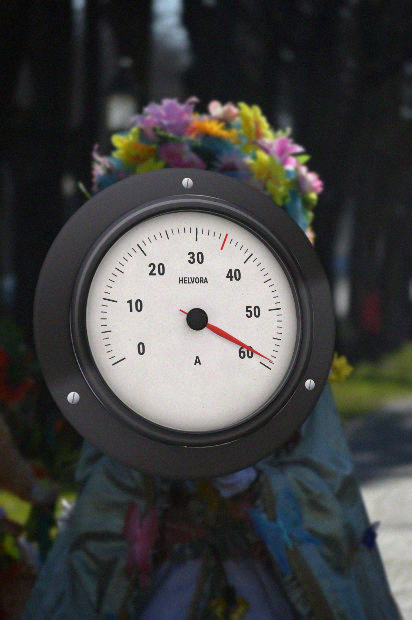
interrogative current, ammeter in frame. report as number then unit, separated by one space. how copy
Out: 59 A
